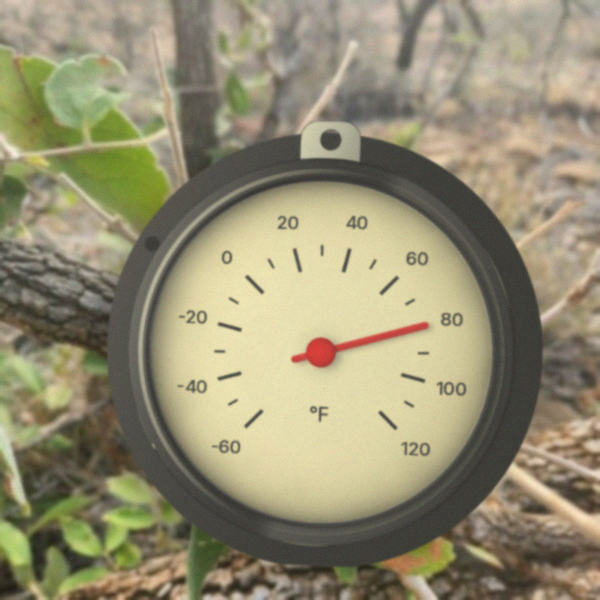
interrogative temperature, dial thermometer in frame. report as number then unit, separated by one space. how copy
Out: 80 °F
